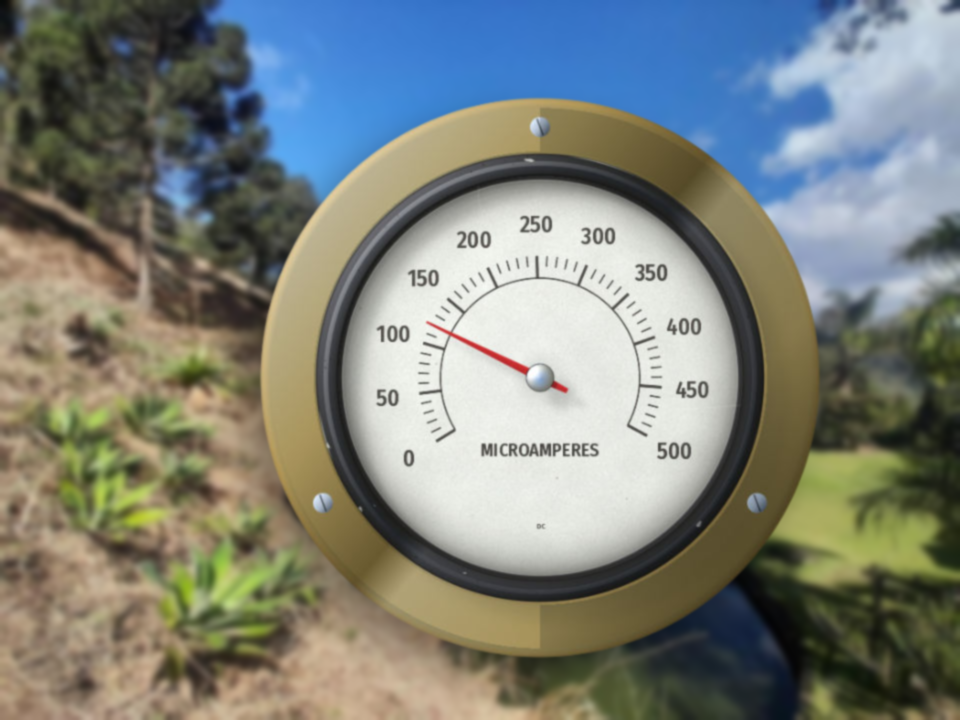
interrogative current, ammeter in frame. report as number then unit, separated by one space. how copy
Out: 120 µA
